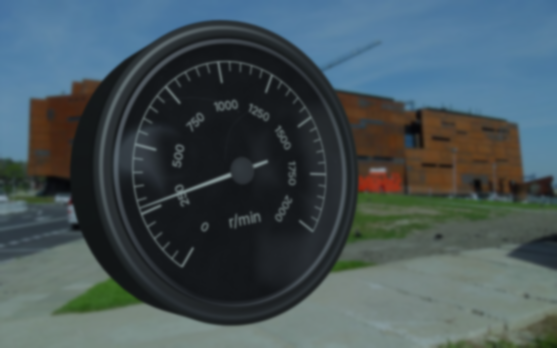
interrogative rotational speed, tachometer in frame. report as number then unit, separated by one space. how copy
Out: 275 rpm
